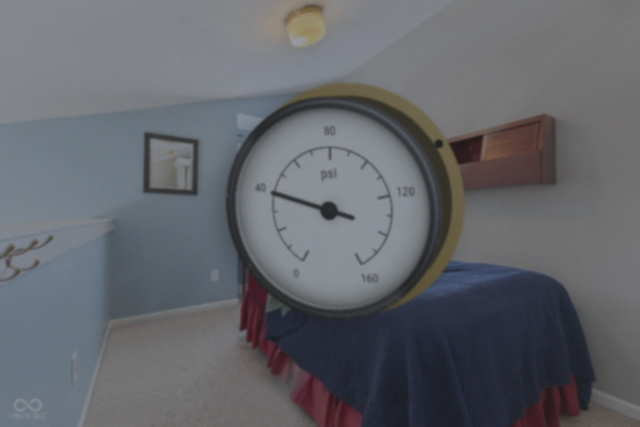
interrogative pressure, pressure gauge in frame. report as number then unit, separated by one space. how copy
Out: 40 psi
